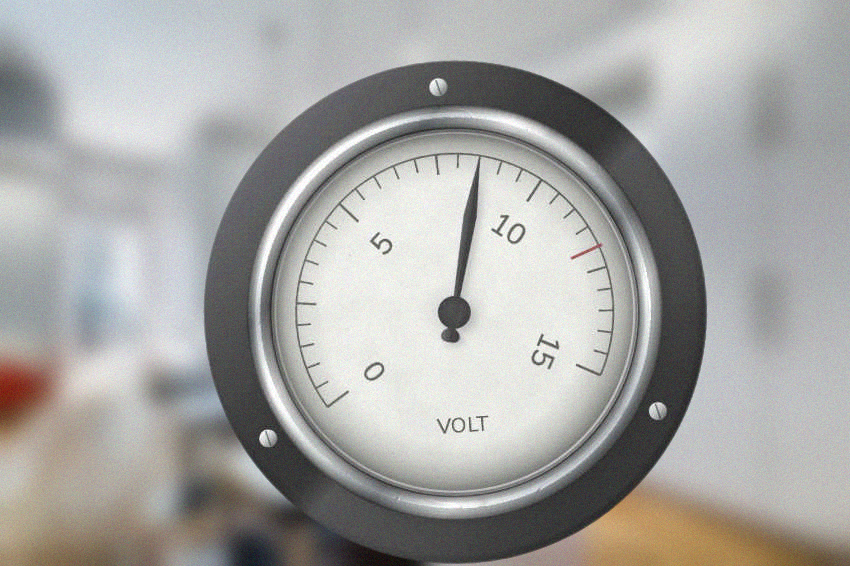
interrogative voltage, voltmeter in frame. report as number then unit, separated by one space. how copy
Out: 8.5 V
